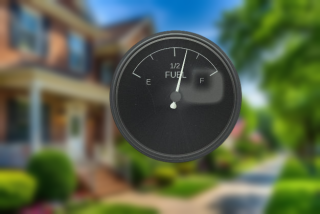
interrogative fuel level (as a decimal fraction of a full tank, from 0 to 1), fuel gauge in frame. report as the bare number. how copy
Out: 0.625
